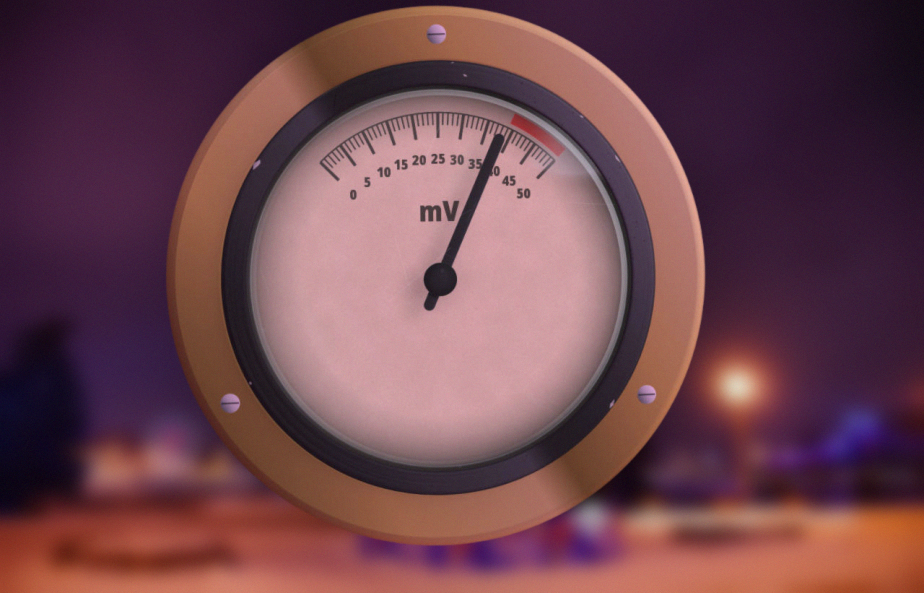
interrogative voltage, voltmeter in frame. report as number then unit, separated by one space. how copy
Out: 38 mV
